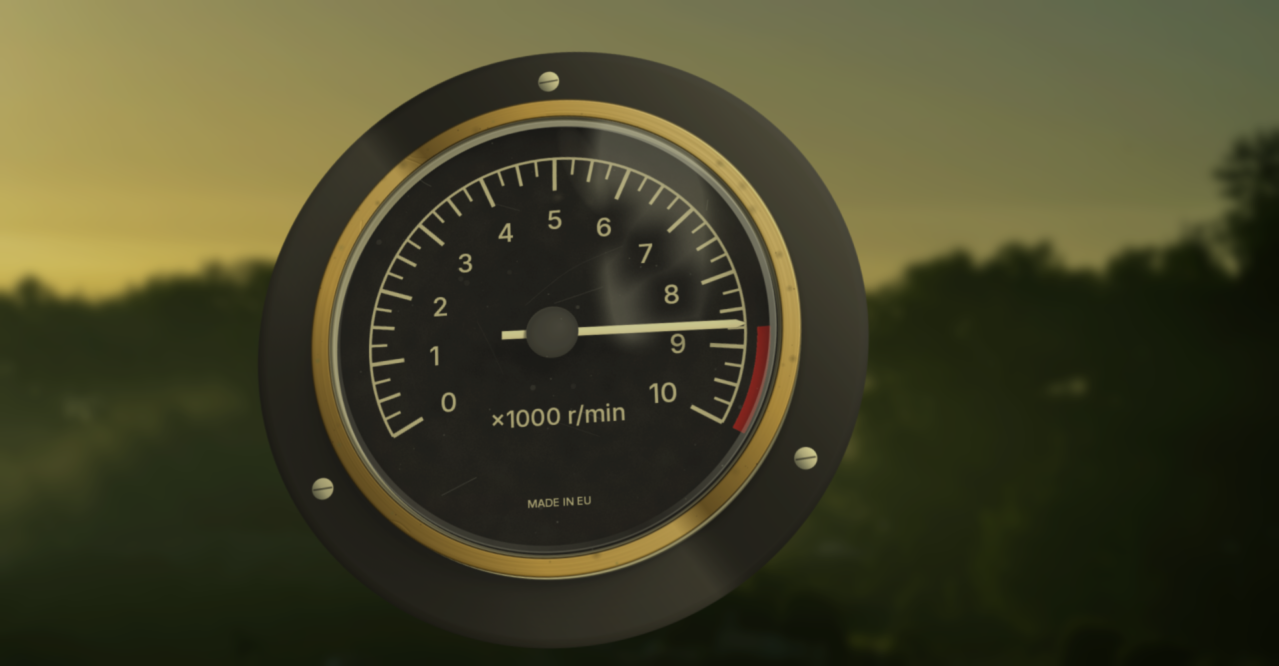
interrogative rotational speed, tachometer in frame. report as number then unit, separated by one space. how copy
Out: 8750 rpm
